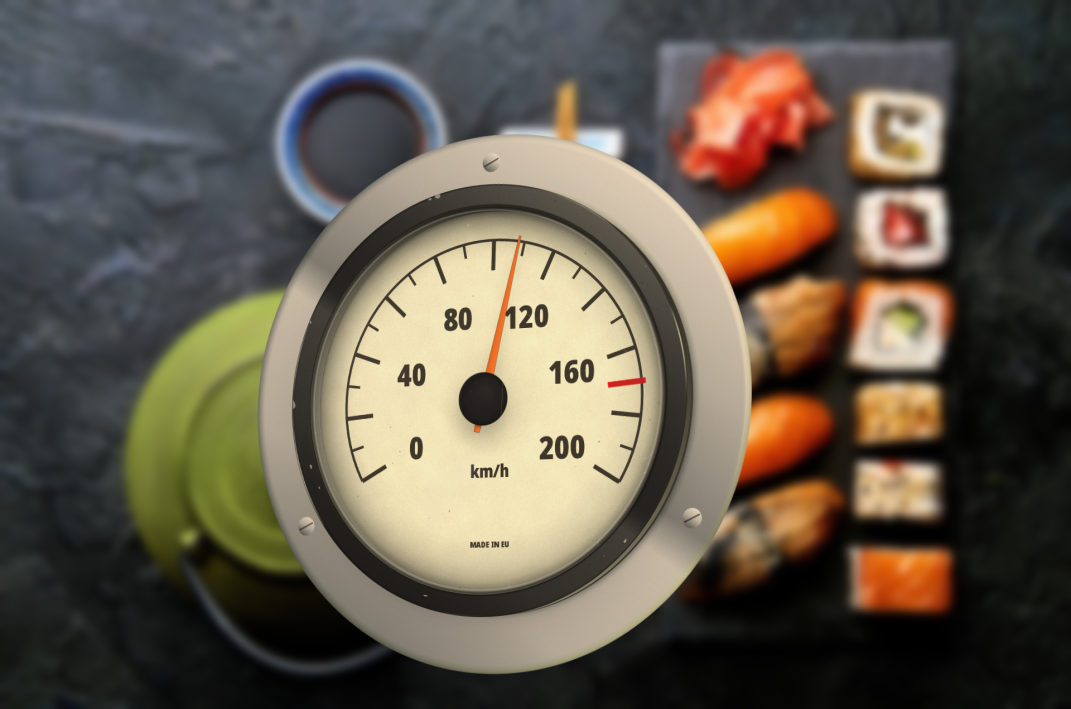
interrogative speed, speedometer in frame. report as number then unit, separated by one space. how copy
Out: 110 km/h
